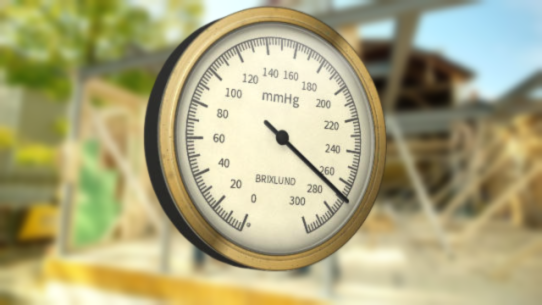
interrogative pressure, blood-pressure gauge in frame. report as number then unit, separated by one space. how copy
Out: 270 mmHg
